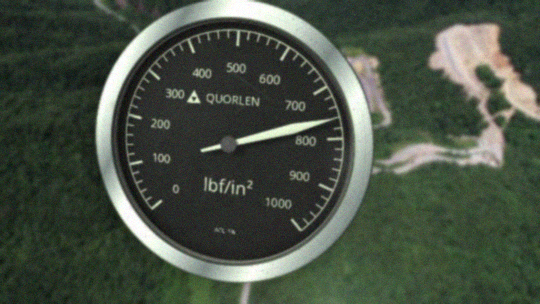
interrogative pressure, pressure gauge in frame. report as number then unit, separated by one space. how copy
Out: 760 psi
